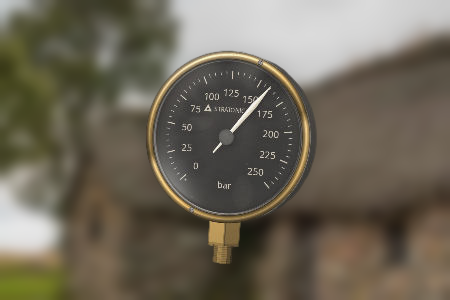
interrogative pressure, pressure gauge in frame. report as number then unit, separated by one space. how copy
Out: 160 bar
